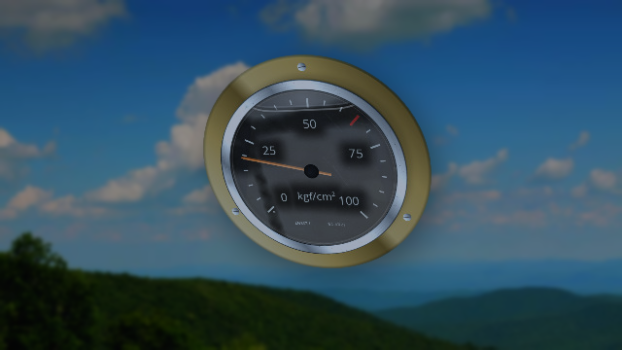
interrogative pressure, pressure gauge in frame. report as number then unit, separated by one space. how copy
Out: 20 kg/cm²
